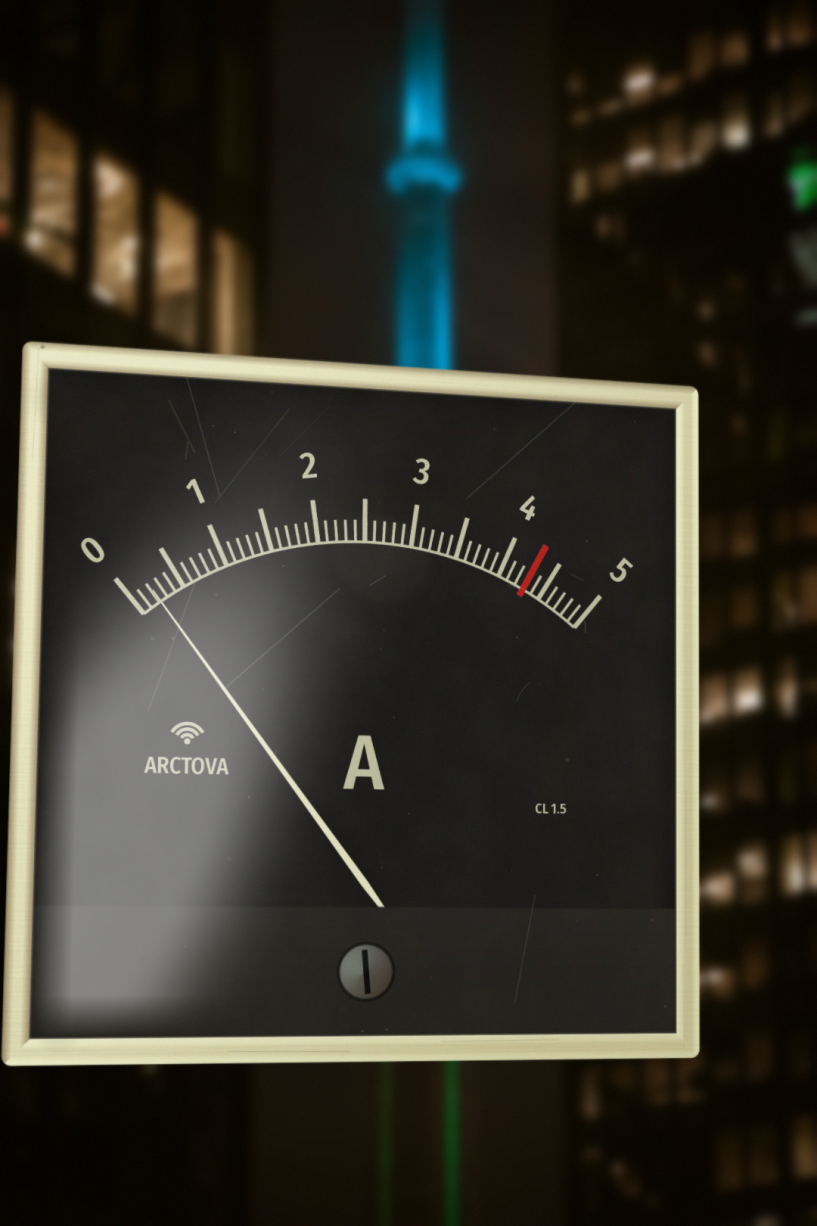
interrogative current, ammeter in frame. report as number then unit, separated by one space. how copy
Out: 0.2 A
